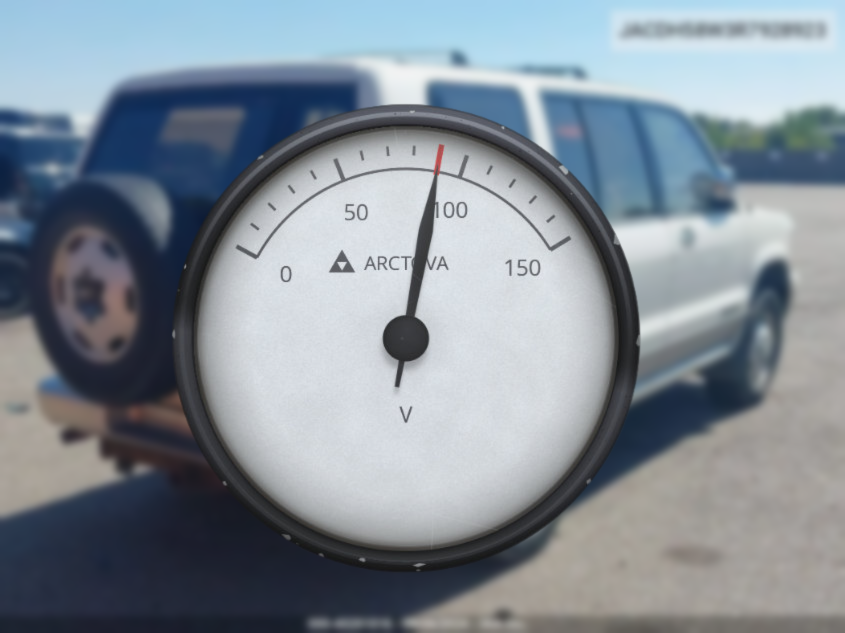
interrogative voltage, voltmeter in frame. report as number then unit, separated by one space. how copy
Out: 90 V
